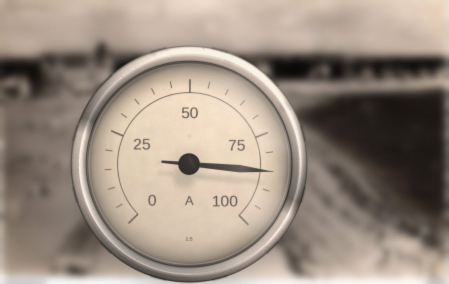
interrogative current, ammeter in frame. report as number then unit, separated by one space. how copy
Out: 85 A
